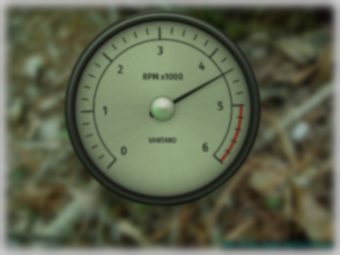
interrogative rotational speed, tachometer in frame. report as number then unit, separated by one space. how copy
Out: 4400 rpm
